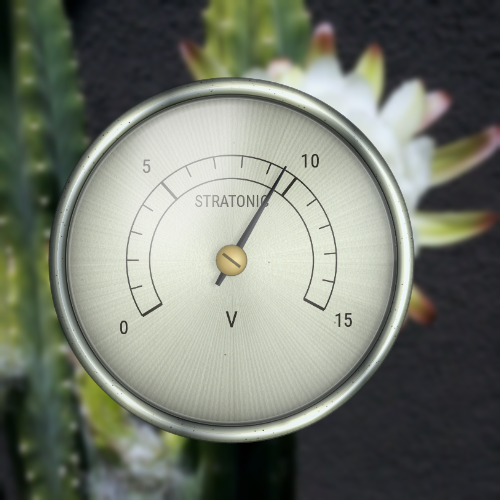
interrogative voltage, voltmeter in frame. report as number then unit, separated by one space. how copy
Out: 9.5 V
